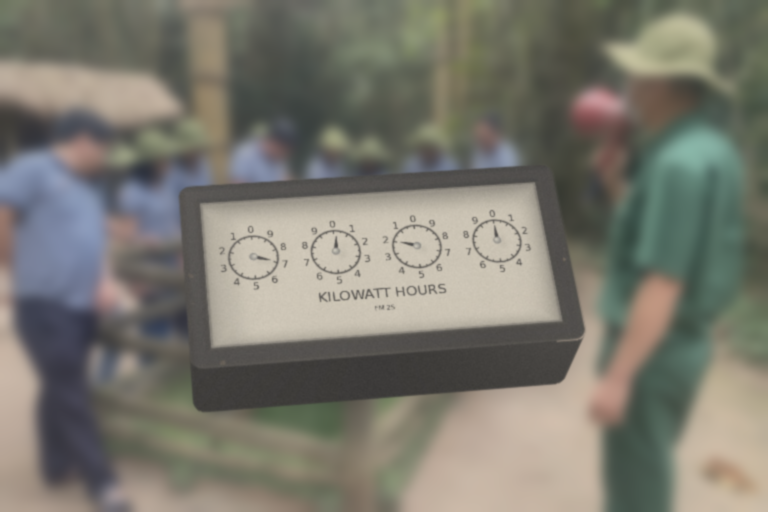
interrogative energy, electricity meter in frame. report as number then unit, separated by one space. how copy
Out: 7020 kWh
